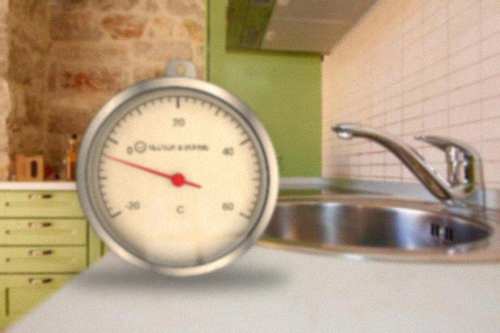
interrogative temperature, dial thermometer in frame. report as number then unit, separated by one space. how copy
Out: -4 °C
